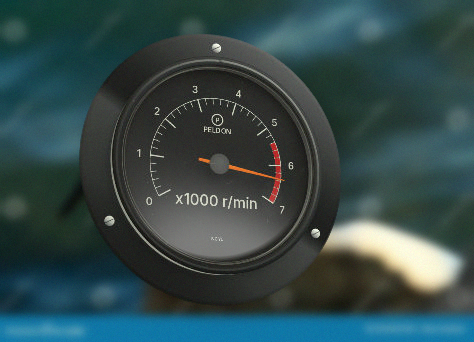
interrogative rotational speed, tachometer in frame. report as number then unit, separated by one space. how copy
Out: 6400 rpm
